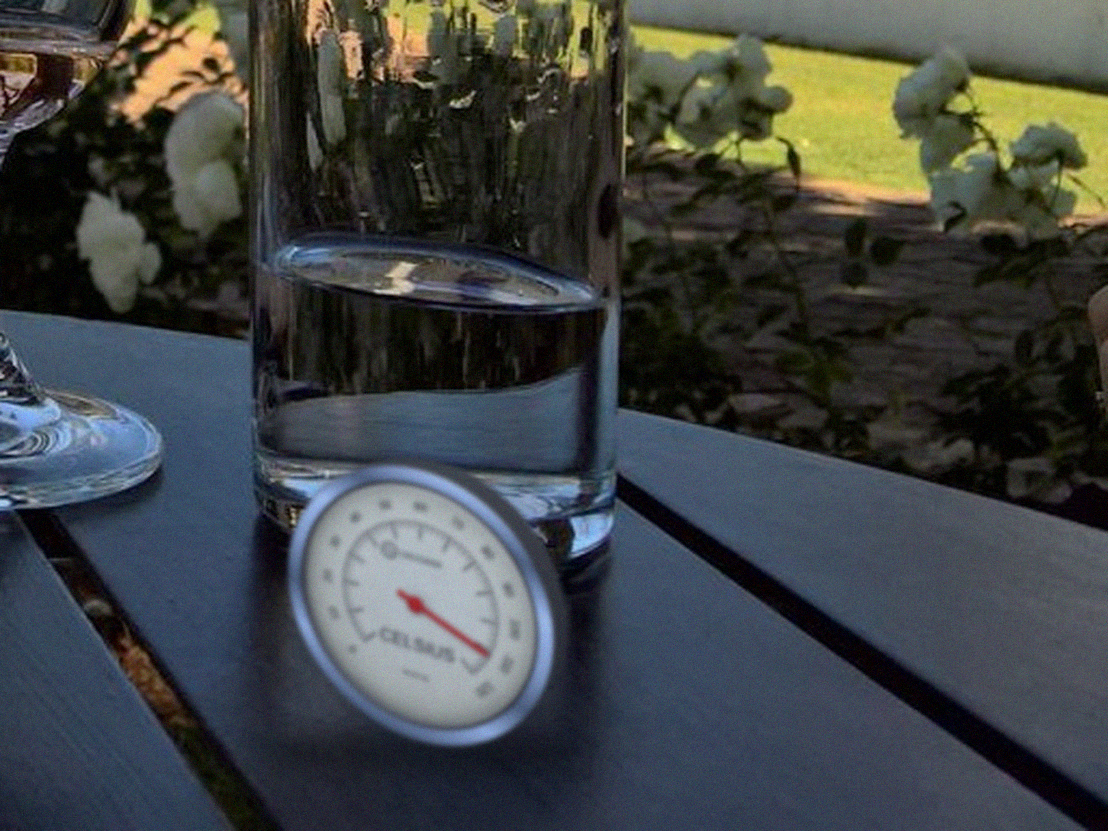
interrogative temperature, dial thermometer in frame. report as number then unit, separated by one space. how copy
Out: 110 °C
